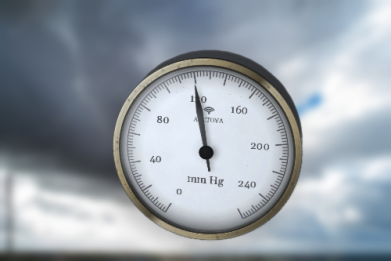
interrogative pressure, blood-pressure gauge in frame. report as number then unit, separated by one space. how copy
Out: 120 mmHg
